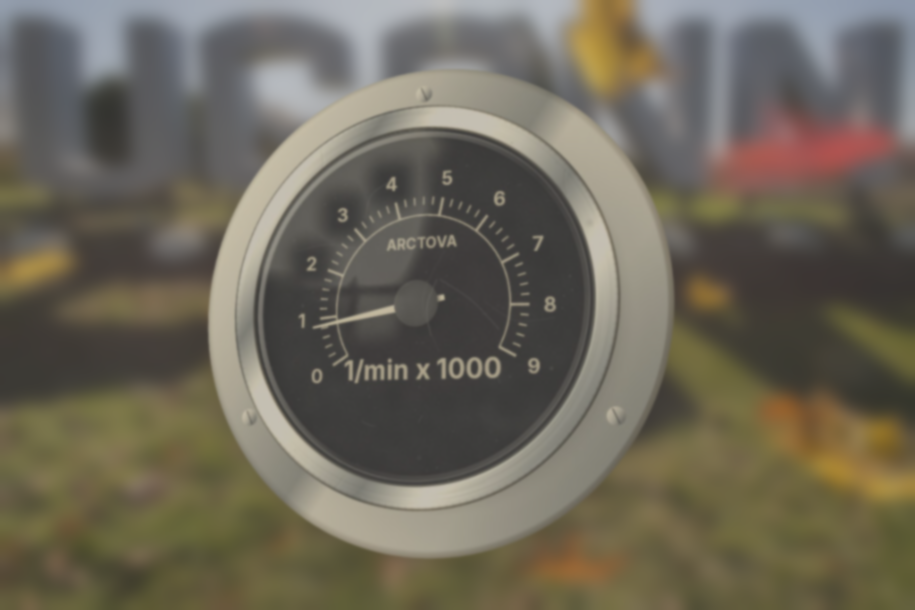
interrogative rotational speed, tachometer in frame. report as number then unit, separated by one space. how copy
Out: 800 rpm
